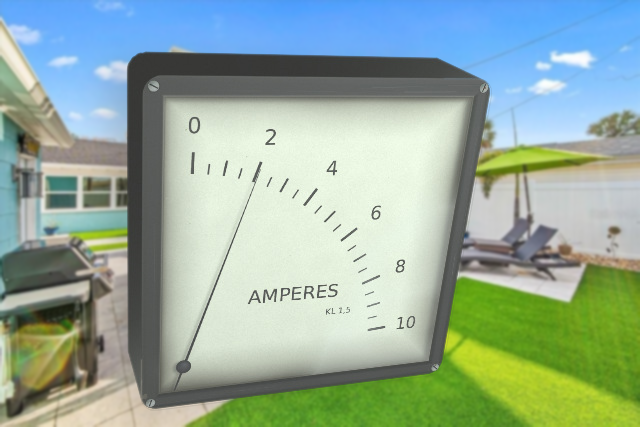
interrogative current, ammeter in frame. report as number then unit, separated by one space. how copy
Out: 2 A
